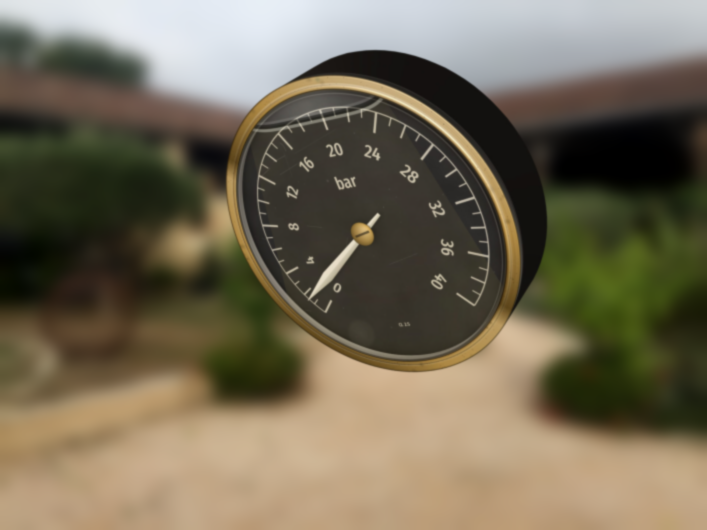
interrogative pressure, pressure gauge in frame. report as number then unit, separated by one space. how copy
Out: 1.5 bar
